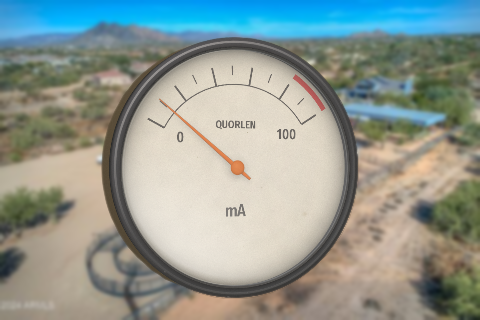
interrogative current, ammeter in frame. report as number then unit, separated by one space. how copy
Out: 10 mA
